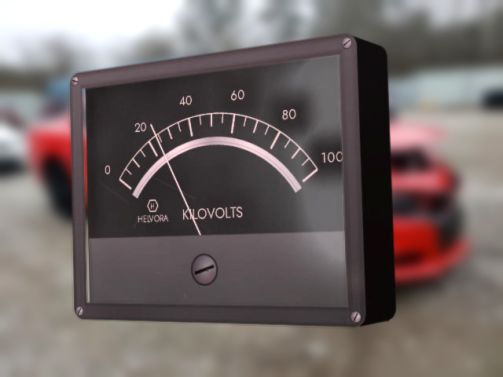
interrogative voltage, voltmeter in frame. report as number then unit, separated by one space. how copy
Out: 25 kV
